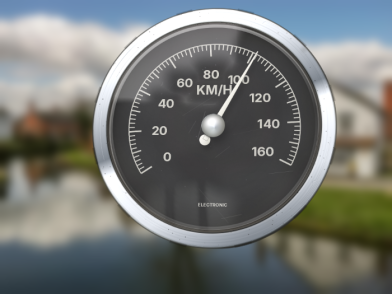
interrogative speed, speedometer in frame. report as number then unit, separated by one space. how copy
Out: 102 km/h
